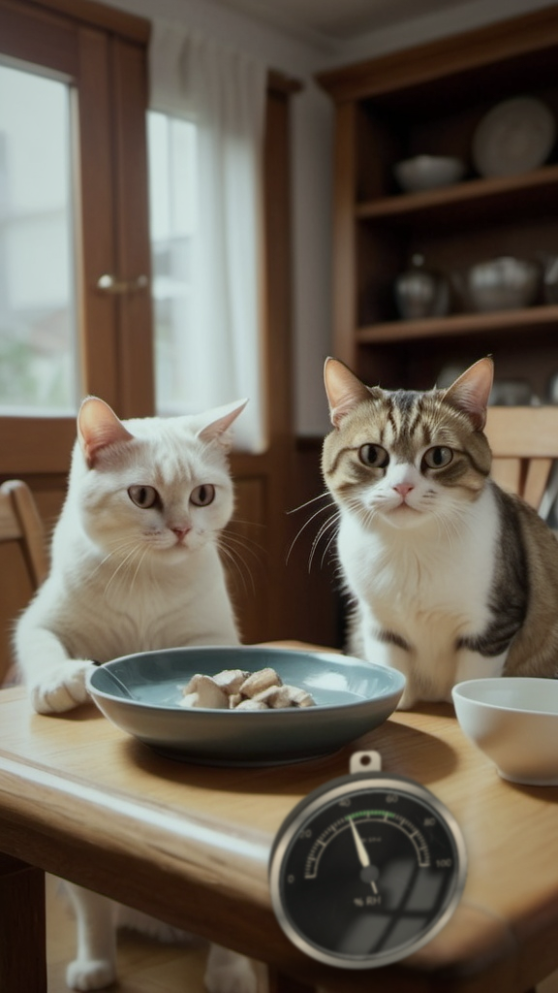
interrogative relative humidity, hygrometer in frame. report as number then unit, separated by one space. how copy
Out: 40 %
